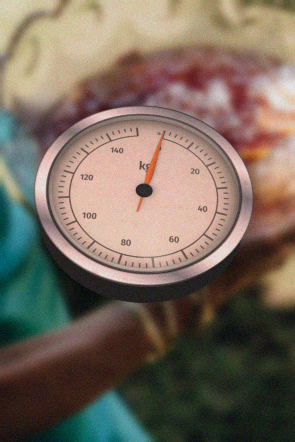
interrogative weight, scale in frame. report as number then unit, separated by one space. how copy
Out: 0 kg
